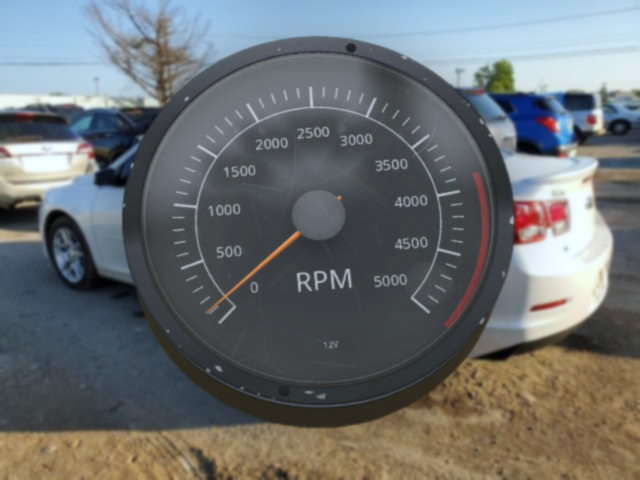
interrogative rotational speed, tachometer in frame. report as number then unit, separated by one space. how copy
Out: 100 rpm
